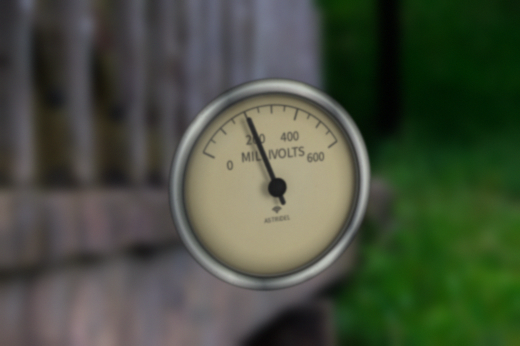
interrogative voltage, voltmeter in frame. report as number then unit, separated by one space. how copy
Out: 200 mV
